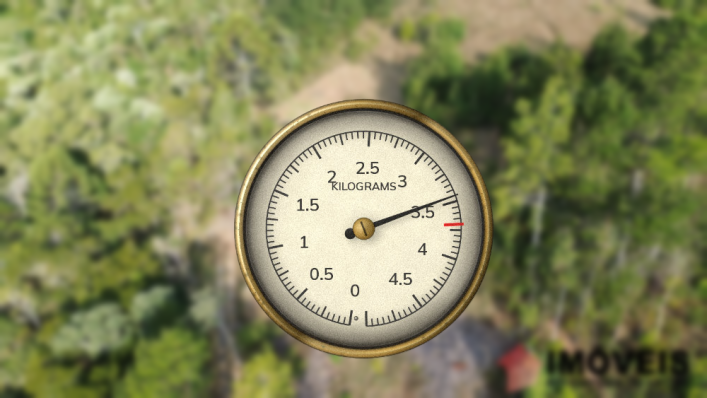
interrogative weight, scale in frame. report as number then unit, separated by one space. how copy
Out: 3.45 kg
